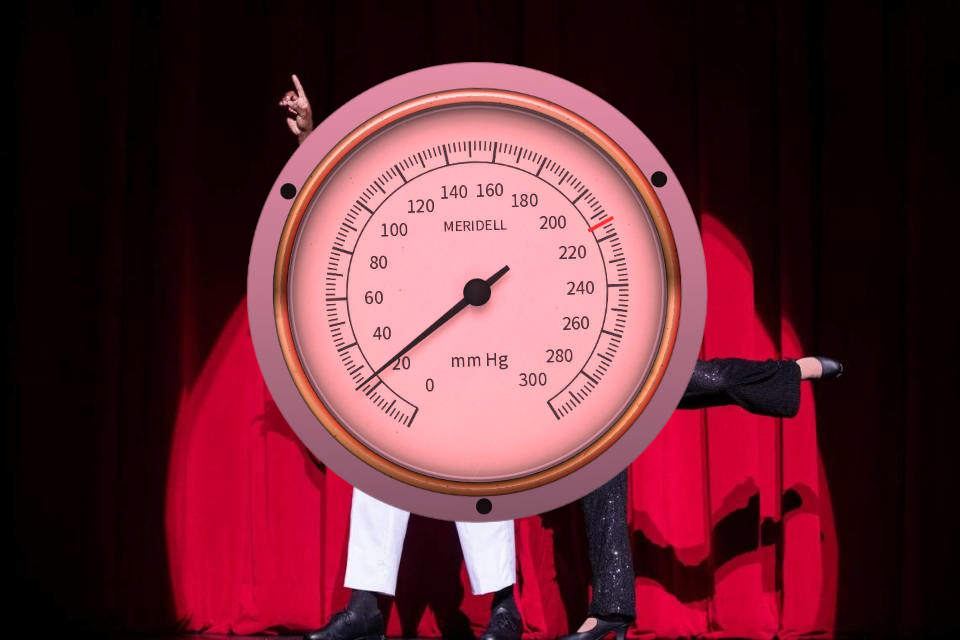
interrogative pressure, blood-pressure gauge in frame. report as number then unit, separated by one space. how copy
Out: 24 mmHg
